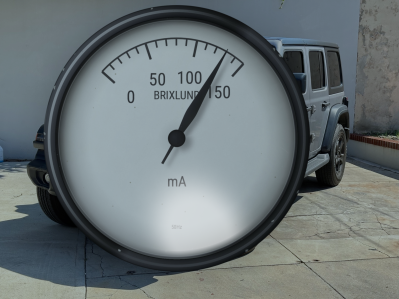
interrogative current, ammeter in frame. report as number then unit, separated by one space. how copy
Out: 130 mA
